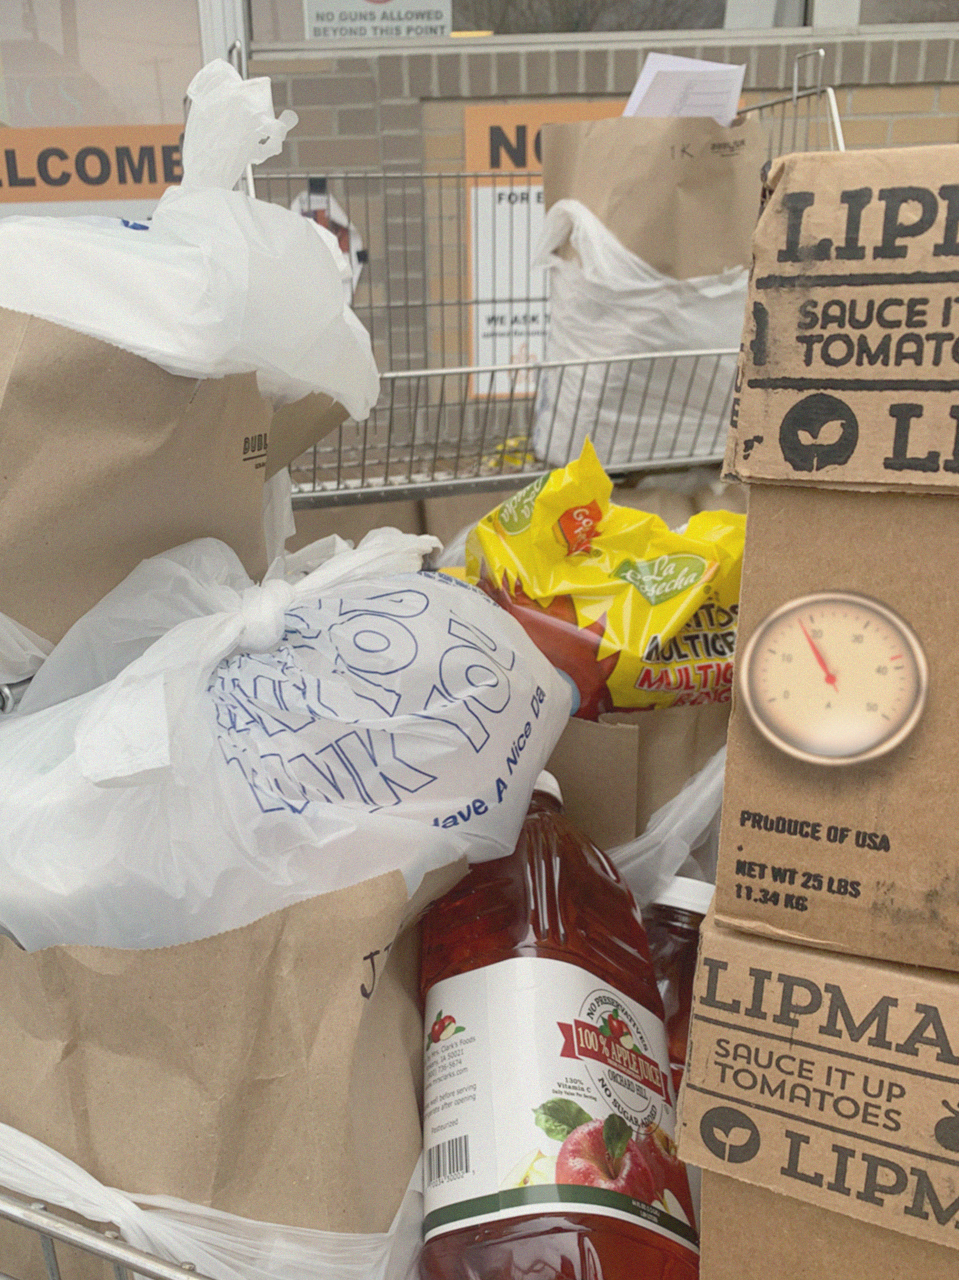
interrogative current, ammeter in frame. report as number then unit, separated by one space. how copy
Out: 18 A
